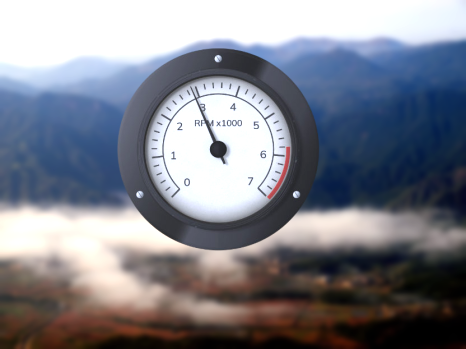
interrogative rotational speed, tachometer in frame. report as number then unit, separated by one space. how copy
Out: 2900 rpm
